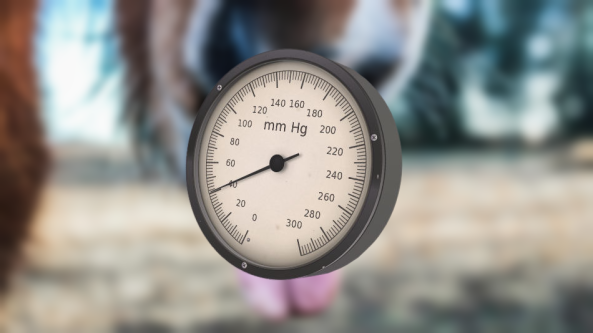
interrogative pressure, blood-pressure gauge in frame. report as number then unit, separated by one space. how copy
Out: 40 mmHg
